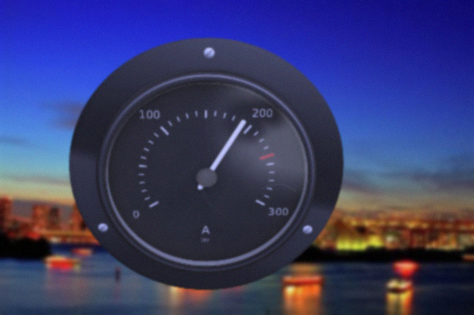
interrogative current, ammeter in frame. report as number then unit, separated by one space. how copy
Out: 190 A
